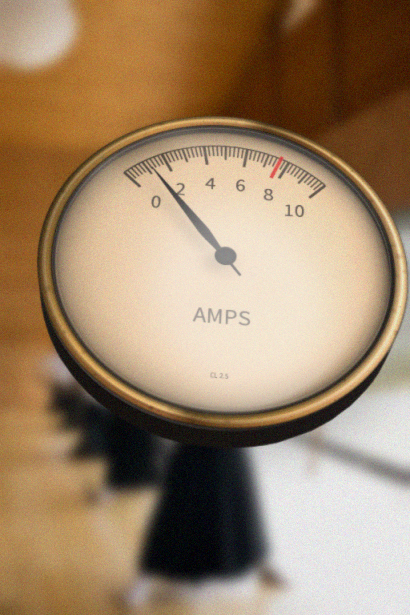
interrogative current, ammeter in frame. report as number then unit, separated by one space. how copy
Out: 1 A
